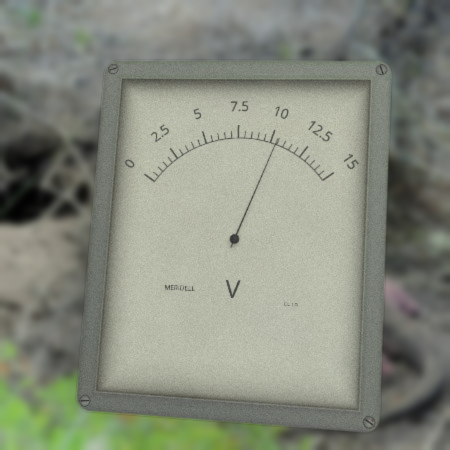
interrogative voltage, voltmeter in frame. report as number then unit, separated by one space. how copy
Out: 10.5 V
